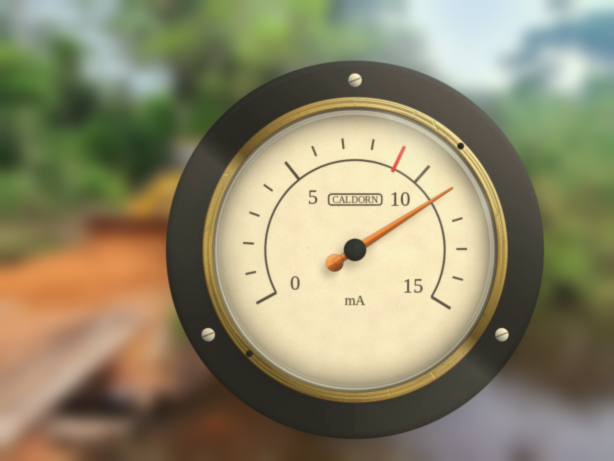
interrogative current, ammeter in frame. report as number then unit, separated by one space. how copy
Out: 11 mA
